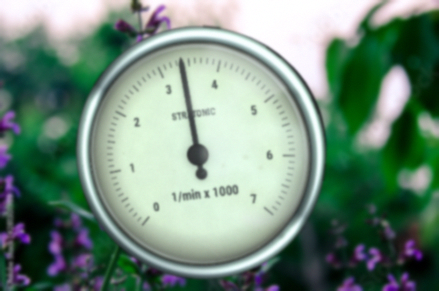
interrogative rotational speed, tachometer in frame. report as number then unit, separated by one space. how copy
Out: 3400 rpm
